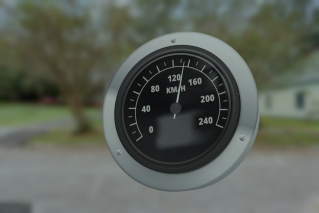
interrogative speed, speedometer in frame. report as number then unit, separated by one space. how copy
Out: 135 km/h
